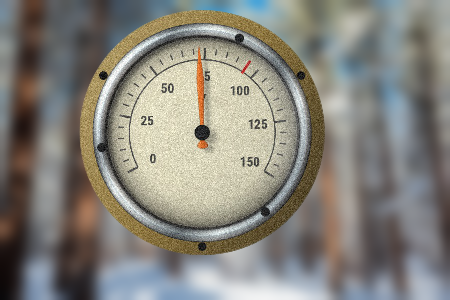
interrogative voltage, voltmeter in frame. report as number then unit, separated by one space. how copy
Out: 72.5 V
